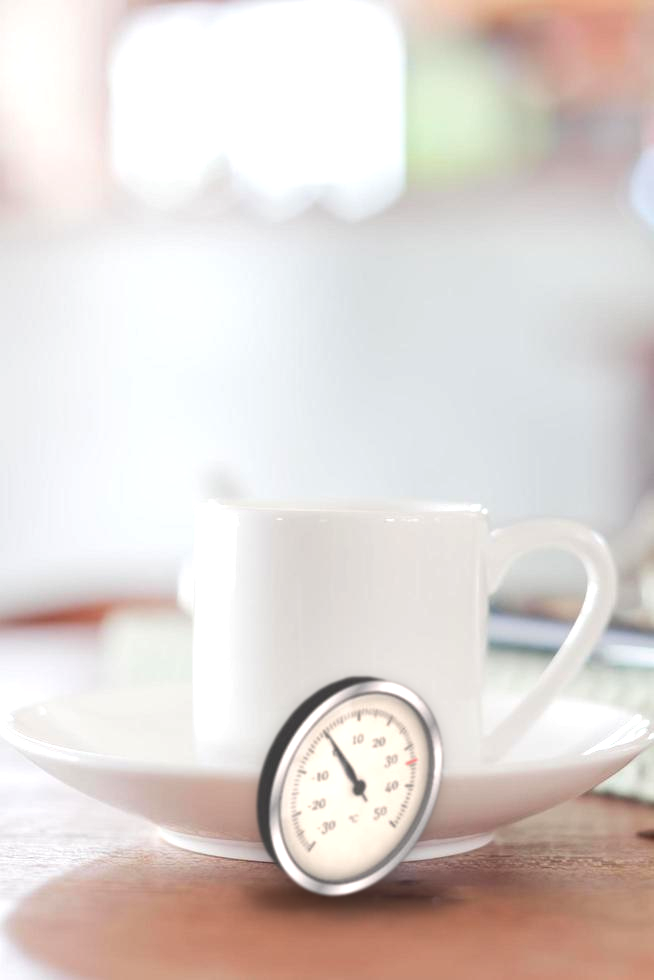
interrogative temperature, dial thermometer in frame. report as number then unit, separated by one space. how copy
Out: 0 °C
